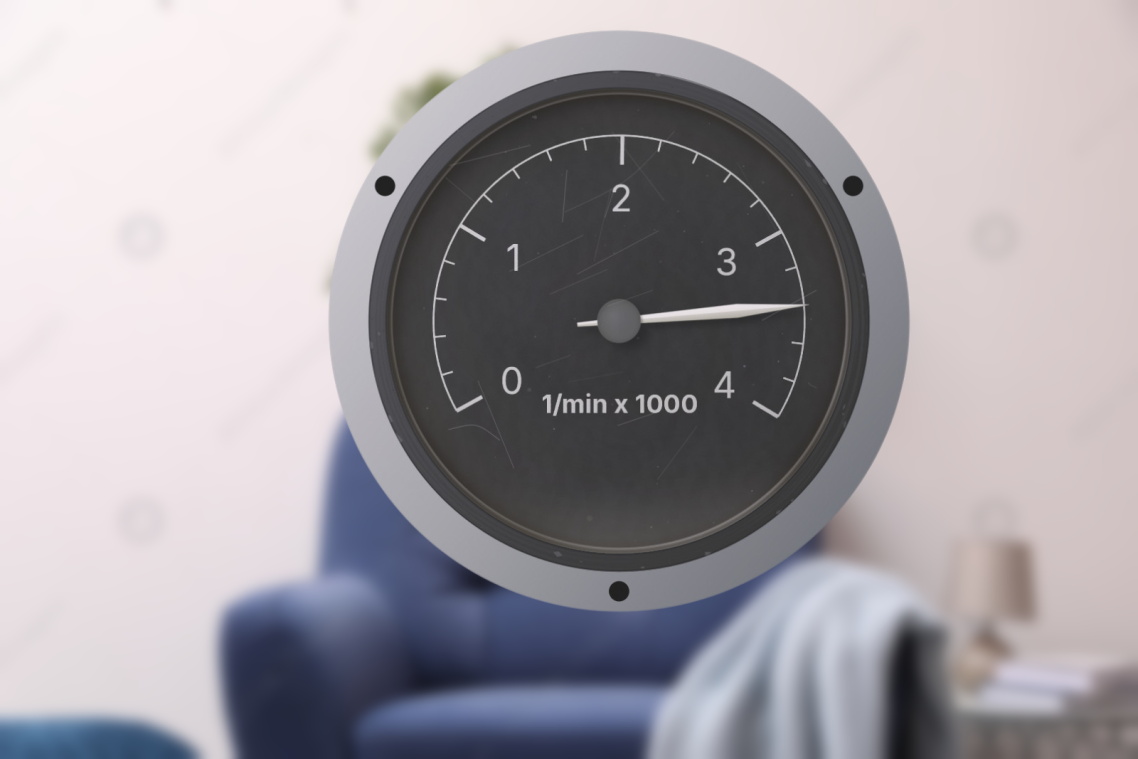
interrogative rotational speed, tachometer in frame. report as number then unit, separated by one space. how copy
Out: 3400 rpm
